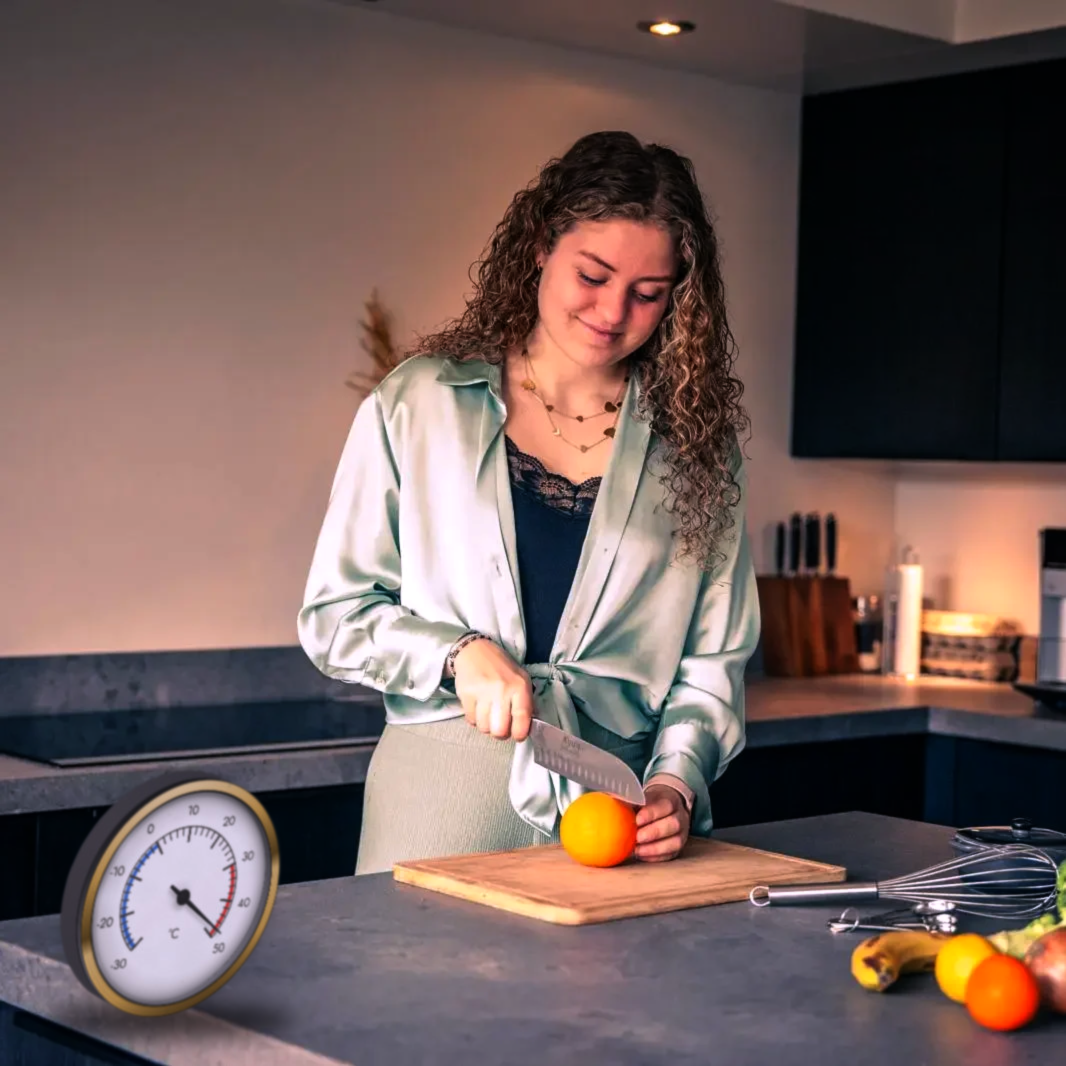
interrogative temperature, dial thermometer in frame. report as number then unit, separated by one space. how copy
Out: 48 °C
